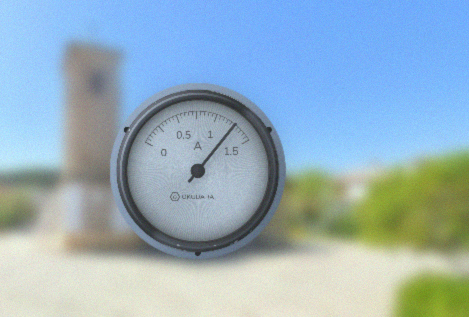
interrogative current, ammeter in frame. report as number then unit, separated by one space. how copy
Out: 1.25 A
